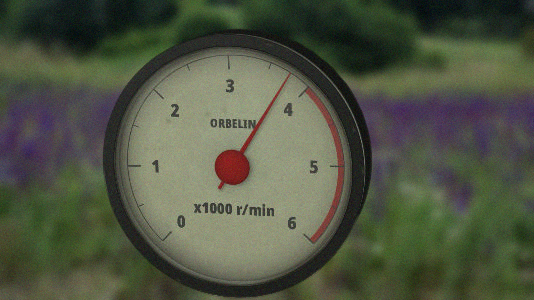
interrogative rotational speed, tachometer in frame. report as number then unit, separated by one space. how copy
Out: 3750 rpm
